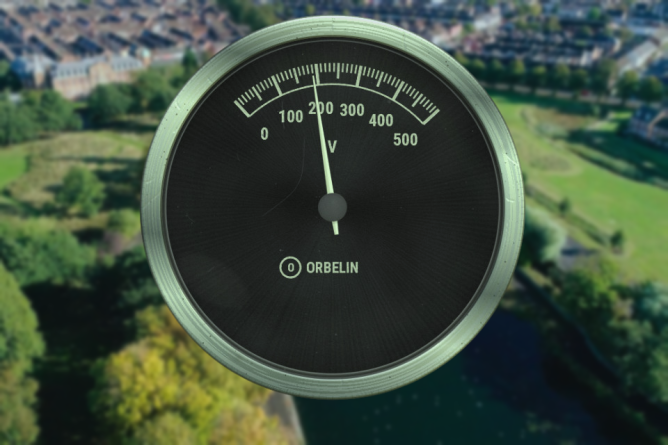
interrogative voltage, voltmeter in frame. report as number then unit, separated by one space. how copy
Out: 190 V
